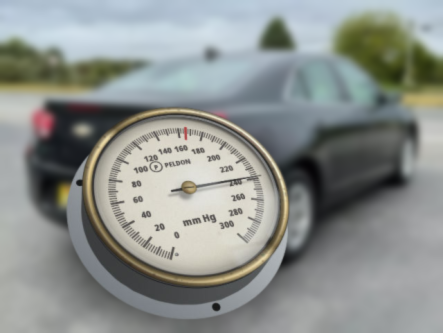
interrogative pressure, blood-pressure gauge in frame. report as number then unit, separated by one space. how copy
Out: 240 mmHg
